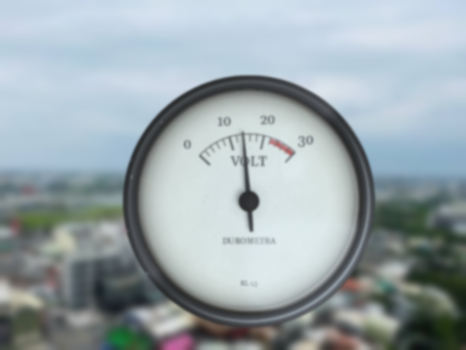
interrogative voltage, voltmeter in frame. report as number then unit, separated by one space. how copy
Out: 14 V
